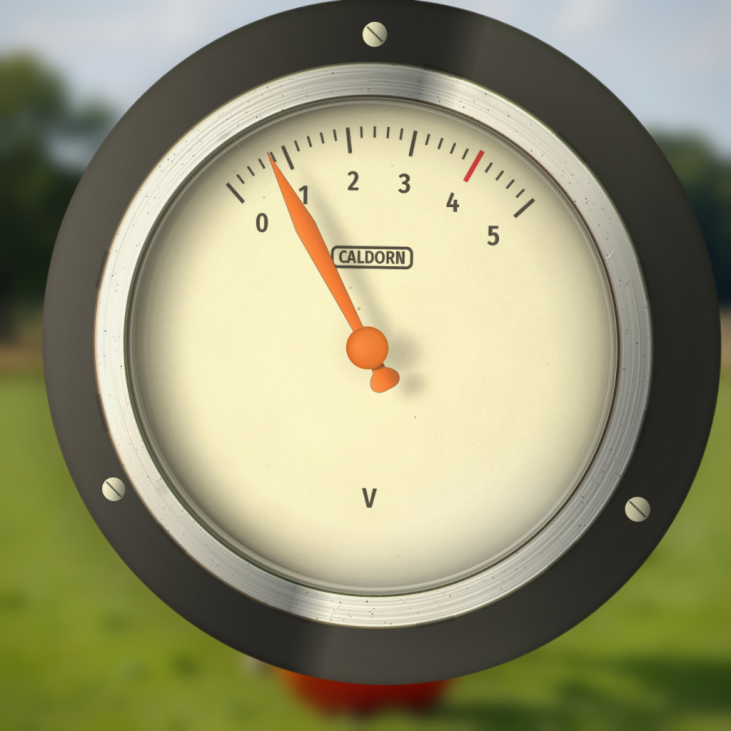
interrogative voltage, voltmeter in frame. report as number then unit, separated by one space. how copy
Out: 0.8 V
